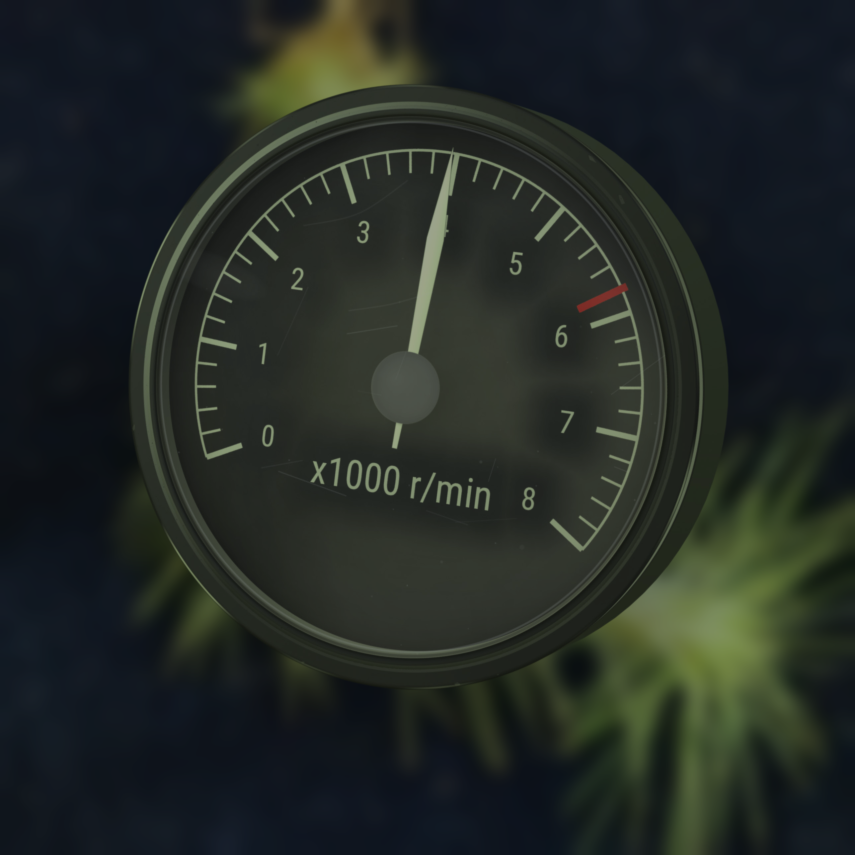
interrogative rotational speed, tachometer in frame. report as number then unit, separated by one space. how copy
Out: 4000 rpm
